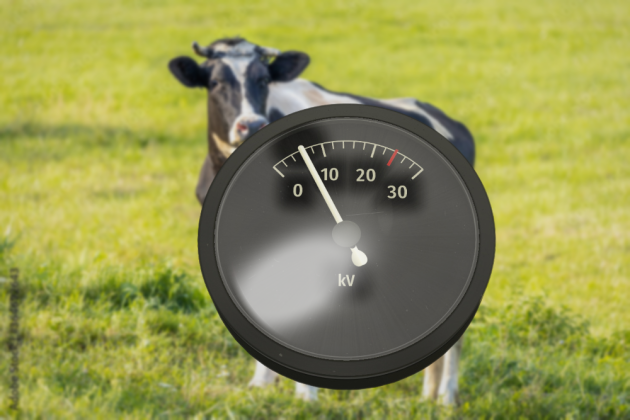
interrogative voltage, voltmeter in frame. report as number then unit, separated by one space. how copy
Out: 6 kV
